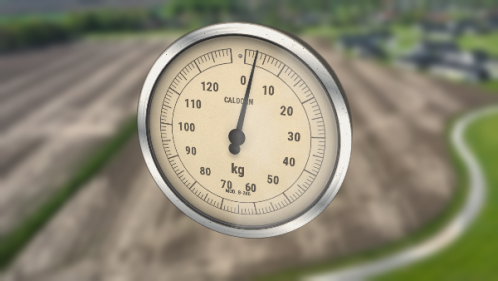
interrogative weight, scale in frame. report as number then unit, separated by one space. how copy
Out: 3 kg
